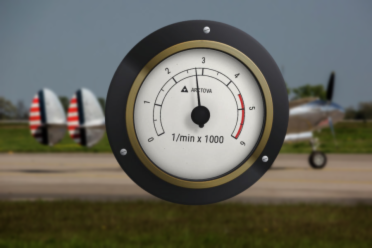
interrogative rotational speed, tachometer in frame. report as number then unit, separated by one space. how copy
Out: 2750 rpm
